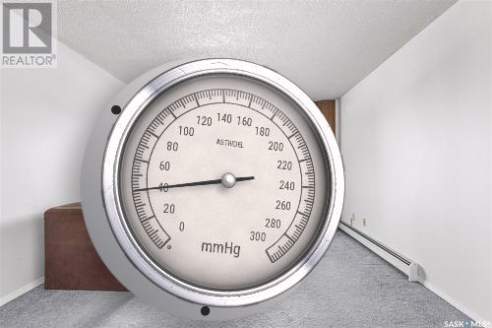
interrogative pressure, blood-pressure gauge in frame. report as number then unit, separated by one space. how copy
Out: 40 mmHg
